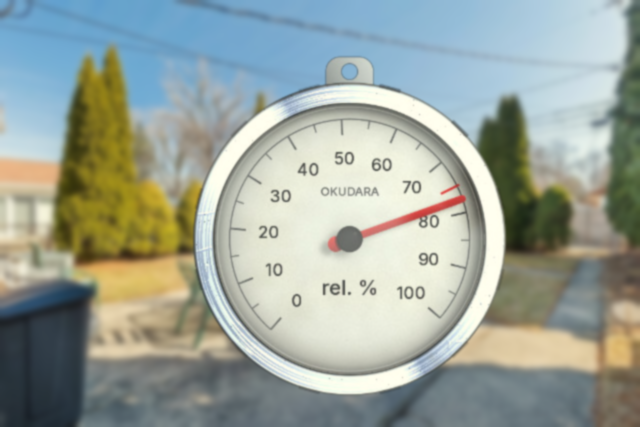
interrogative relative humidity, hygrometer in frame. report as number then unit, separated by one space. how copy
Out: 77.5 %
